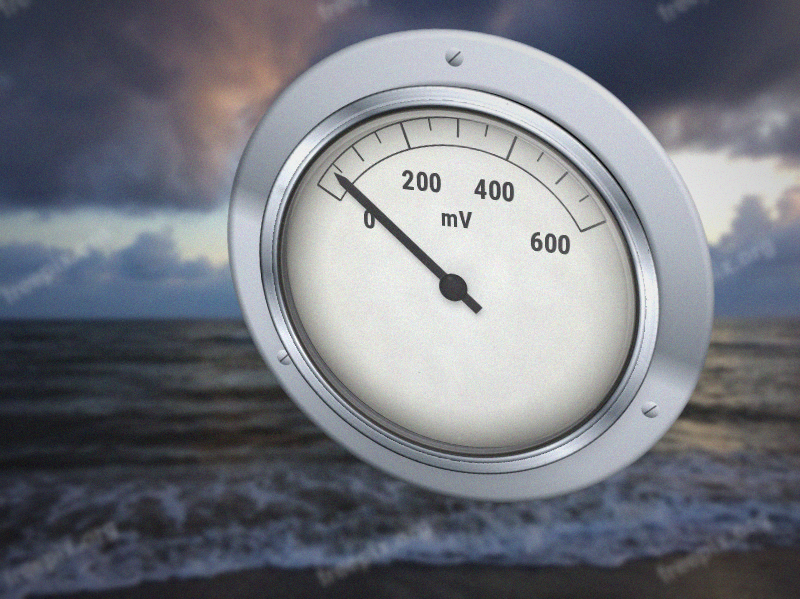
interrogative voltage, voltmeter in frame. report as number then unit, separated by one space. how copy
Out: 50 mV
